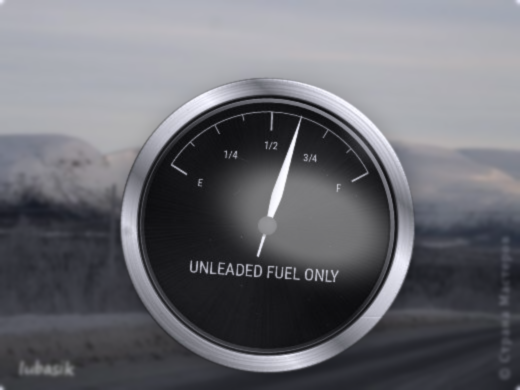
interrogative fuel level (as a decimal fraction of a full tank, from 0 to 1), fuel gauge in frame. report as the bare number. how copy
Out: 0.625
